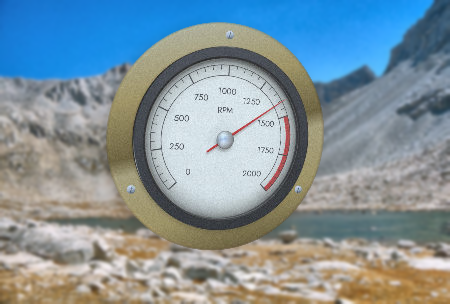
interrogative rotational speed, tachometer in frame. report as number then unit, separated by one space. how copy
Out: 1400 rpm
